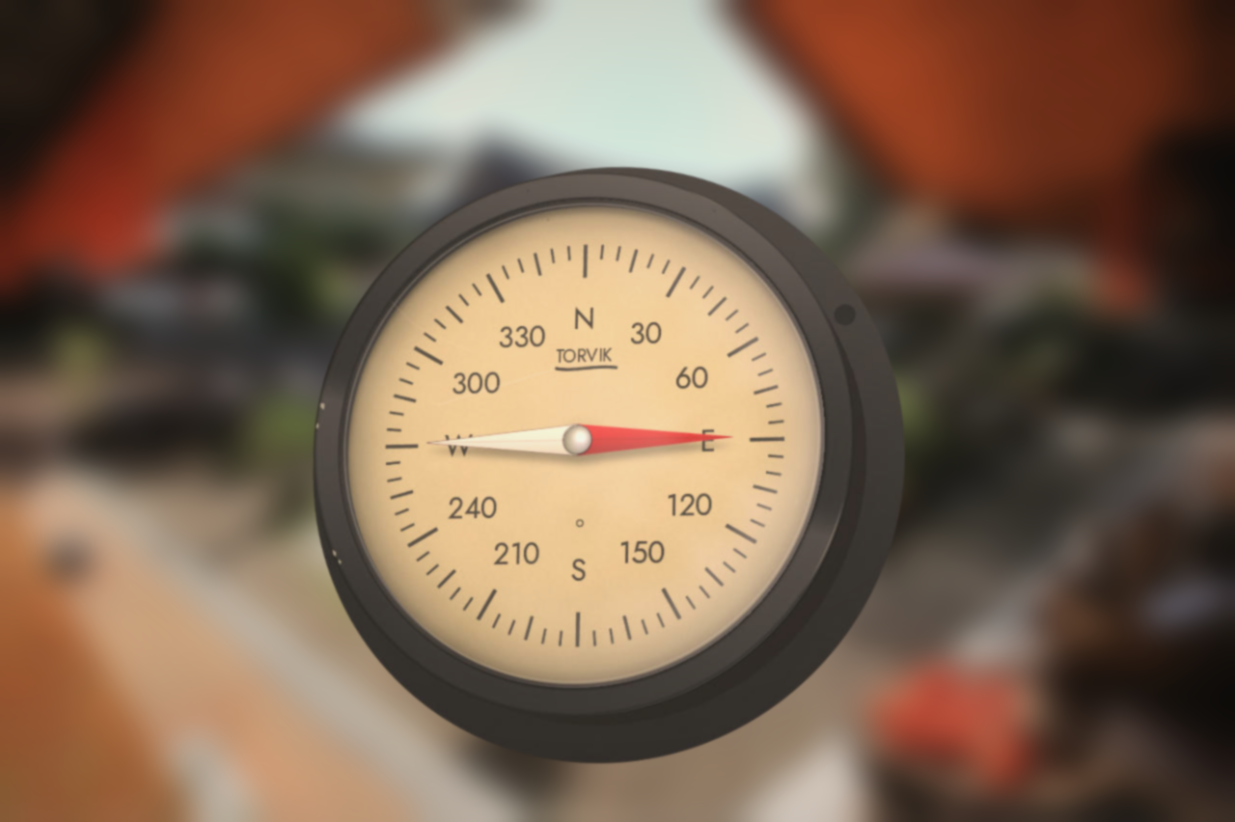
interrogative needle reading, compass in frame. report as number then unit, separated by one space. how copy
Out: 90 °
